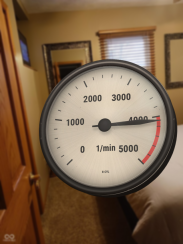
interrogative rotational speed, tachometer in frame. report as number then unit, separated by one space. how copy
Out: 4100 rpm
